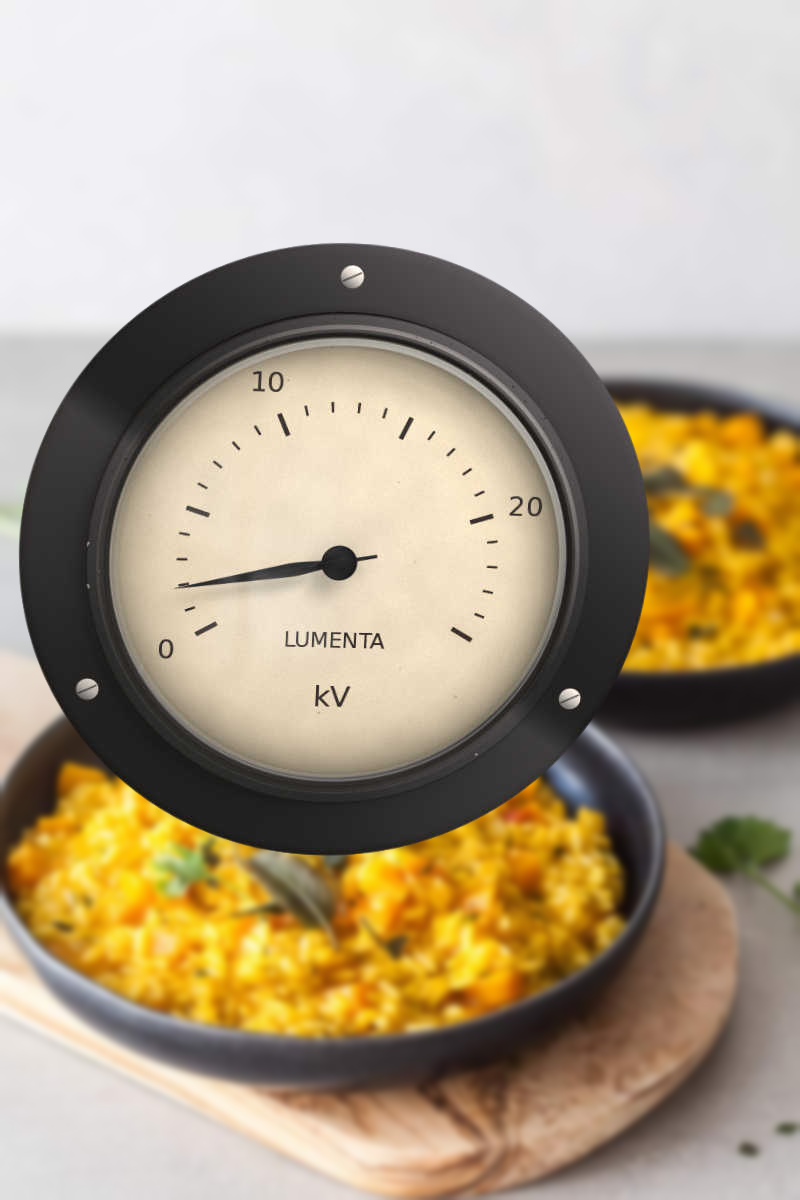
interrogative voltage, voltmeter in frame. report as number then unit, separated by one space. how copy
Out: 2 kV
